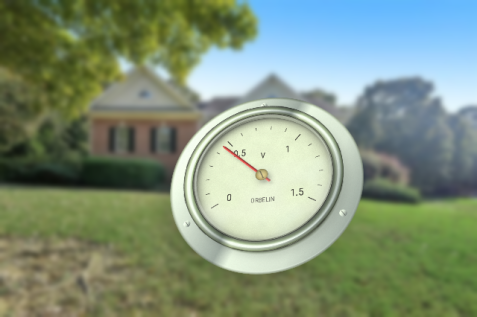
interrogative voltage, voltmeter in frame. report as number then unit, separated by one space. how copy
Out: 0.45 V
